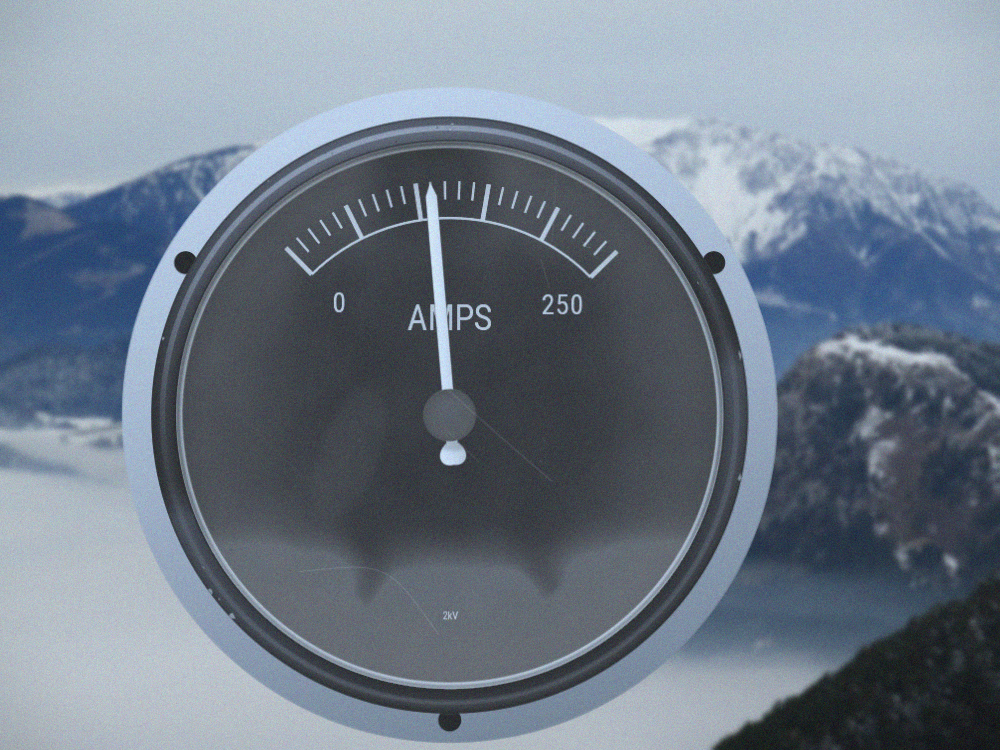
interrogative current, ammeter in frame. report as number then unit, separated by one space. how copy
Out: 110 A
